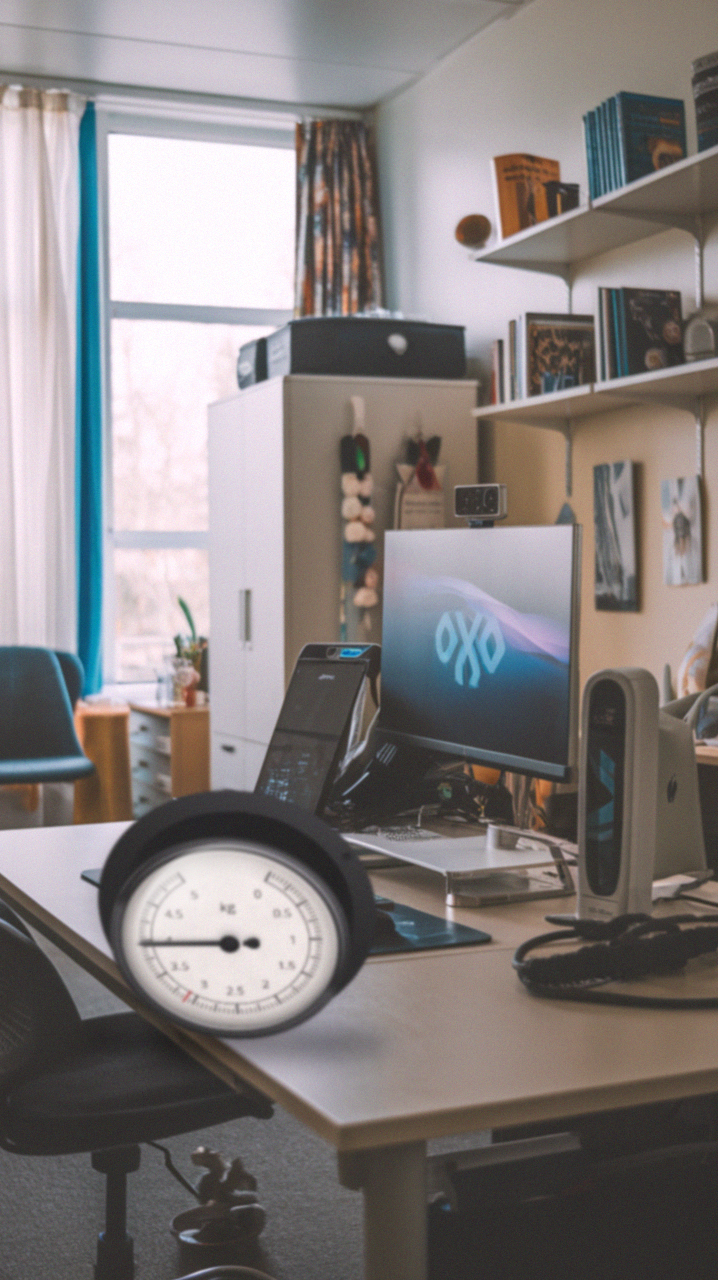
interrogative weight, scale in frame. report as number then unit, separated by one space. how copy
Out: 4 kg
